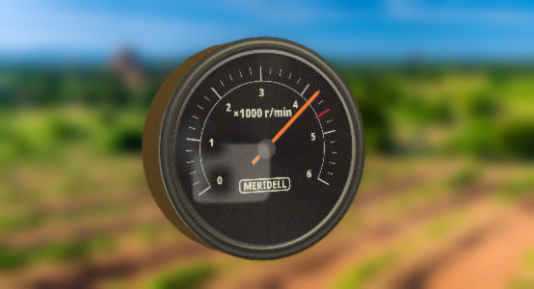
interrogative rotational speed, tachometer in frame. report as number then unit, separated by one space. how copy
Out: 4200 rpm
